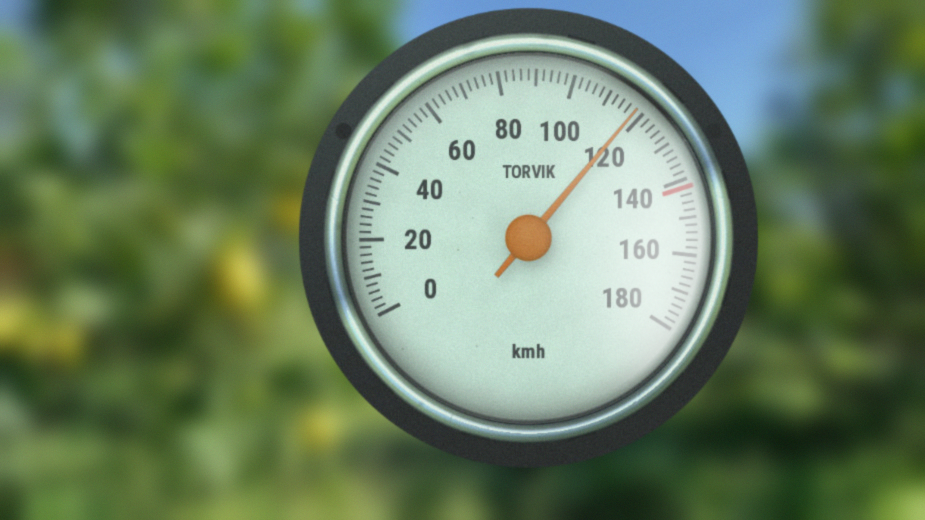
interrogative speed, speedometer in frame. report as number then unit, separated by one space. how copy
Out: 118 km/h
